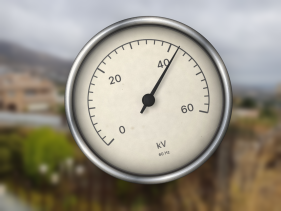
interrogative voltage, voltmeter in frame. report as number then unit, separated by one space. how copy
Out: 42 kV
